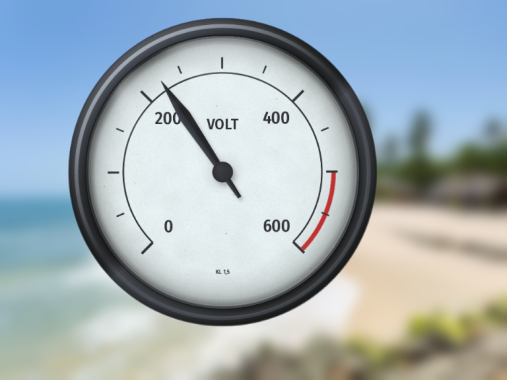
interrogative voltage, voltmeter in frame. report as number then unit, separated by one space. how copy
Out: 225 V
